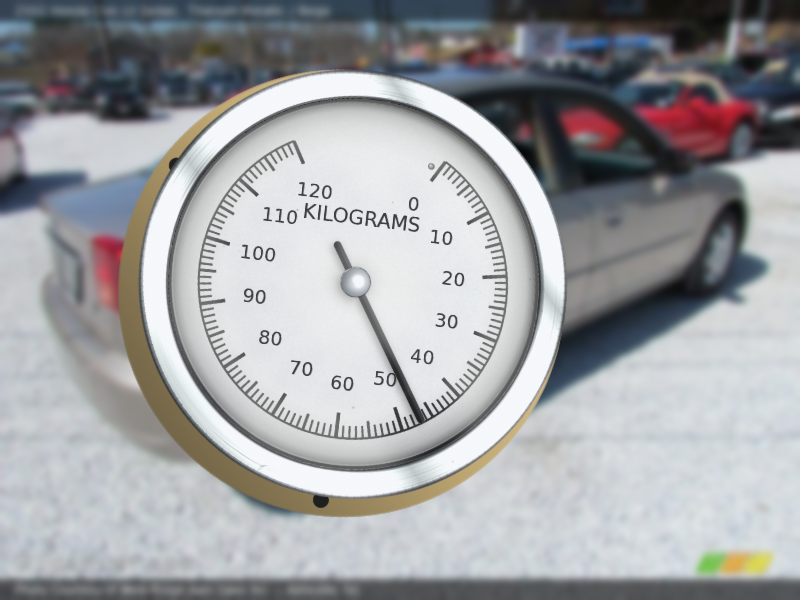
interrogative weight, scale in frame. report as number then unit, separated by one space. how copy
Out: 47 kg
